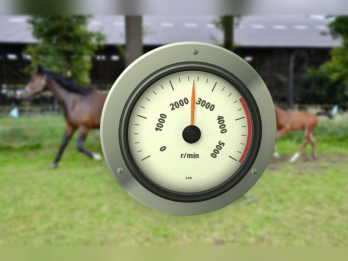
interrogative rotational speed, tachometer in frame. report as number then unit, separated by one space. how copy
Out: 2500 rpm
